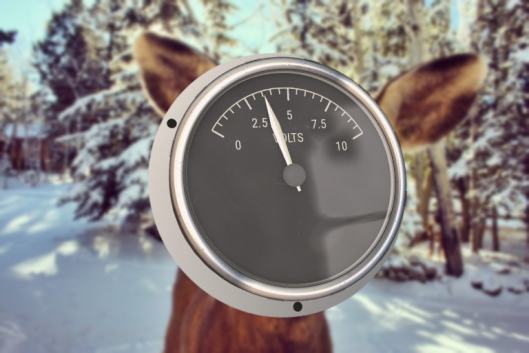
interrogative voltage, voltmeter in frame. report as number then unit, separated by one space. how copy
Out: 3.5 V
